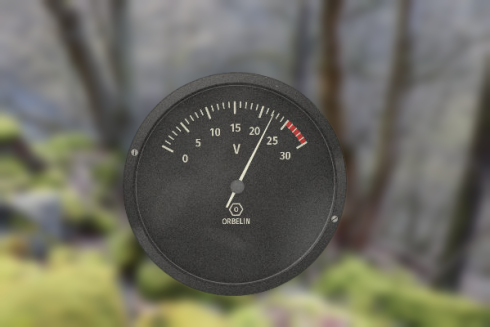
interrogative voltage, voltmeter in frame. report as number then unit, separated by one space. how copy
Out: 22 V
